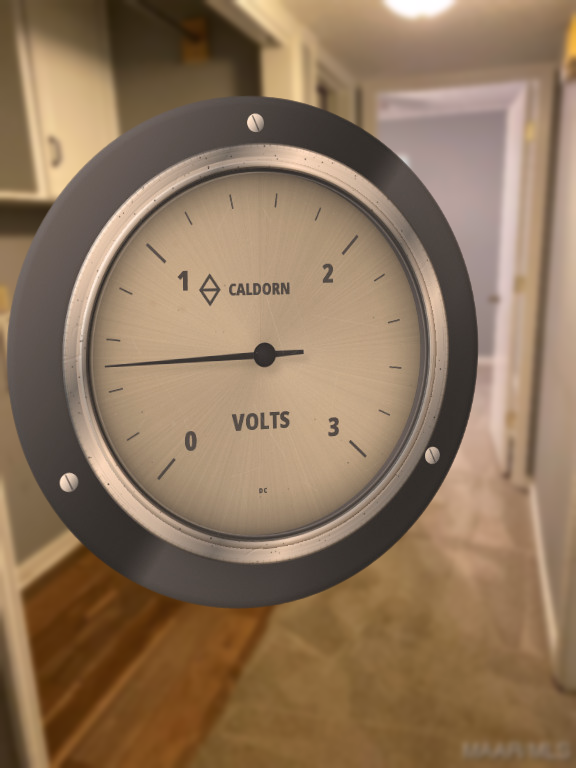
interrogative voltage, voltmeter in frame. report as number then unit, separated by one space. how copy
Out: 0.5 V
